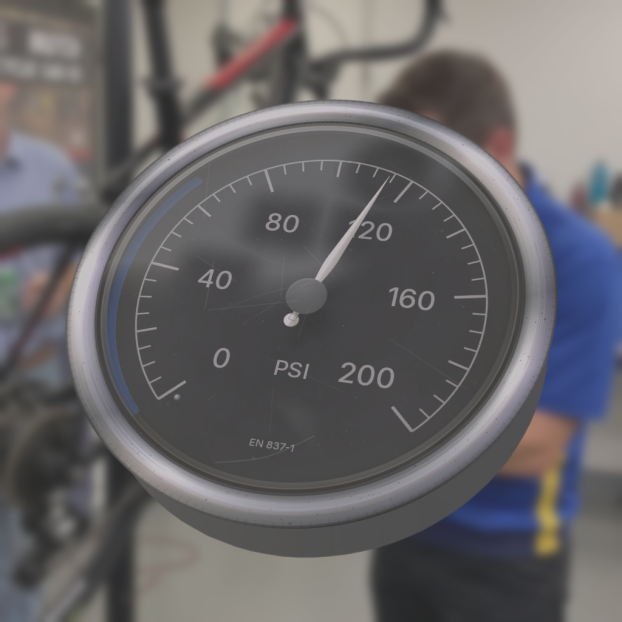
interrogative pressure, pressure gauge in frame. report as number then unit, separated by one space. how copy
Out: 115 psi
